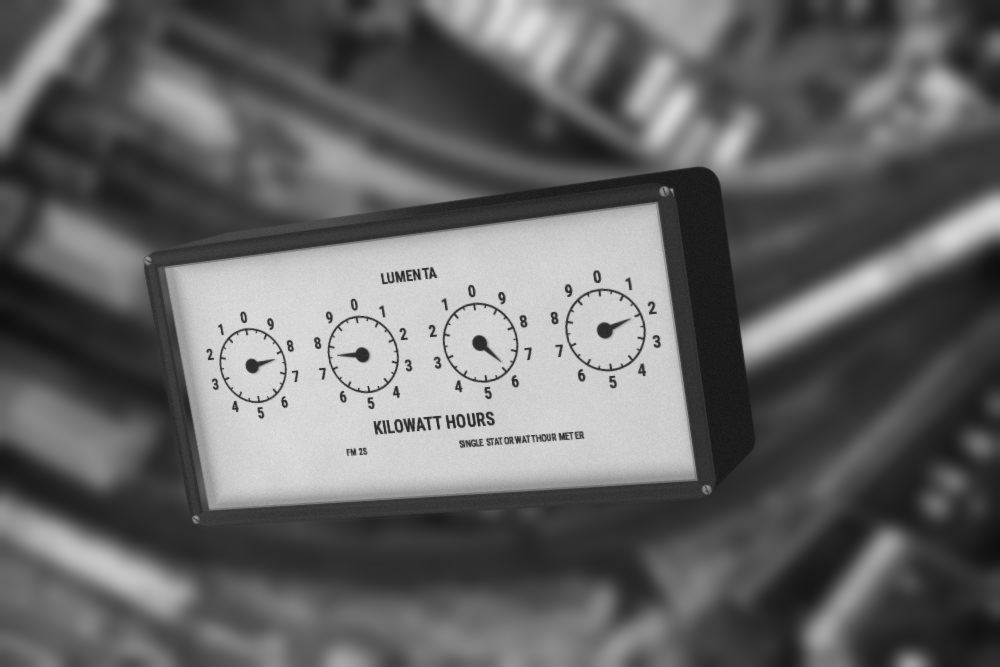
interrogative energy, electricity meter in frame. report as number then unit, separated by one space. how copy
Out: 7762 kWh
